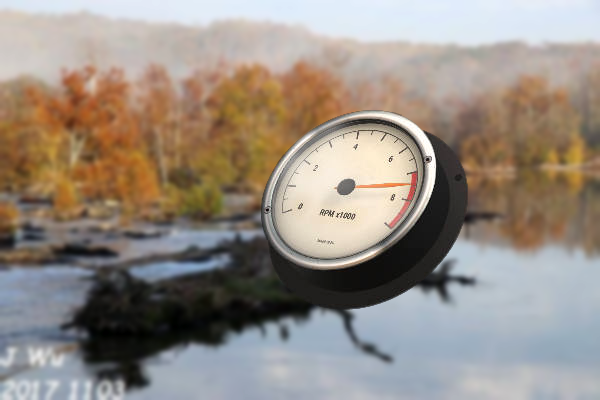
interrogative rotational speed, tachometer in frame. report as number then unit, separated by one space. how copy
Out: 7500 rpm
